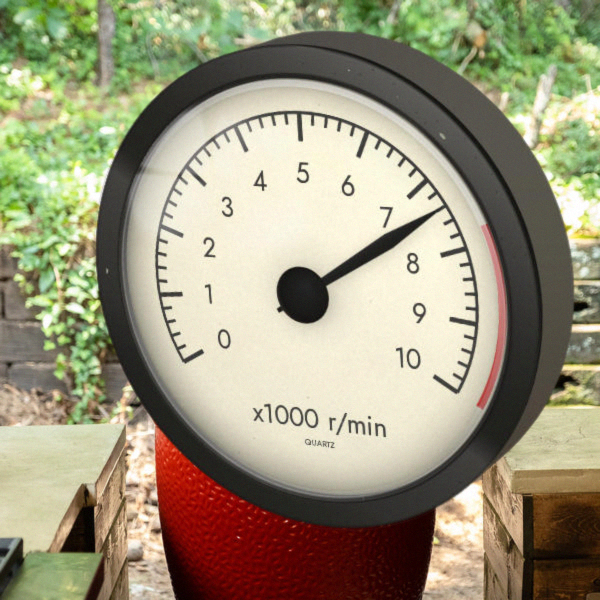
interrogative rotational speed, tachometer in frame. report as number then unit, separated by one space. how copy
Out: 7400 rpm
